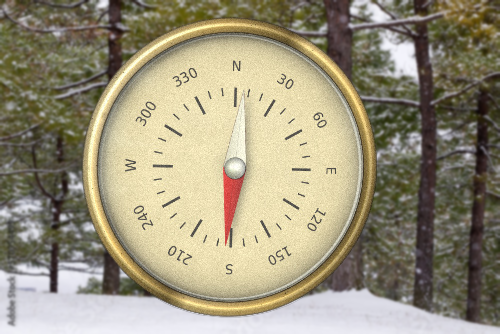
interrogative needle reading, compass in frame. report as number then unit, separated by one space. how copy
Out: 185 °
